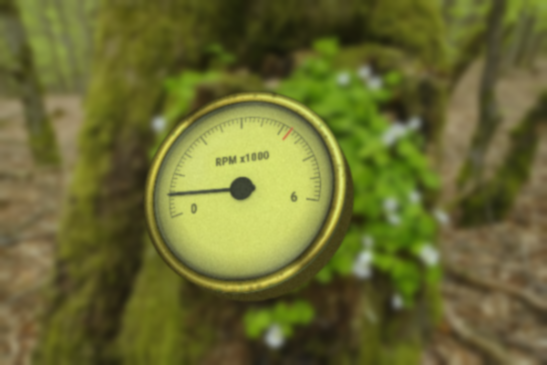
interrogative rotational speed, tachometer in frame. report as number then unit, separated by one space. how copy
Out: 500 rpm
